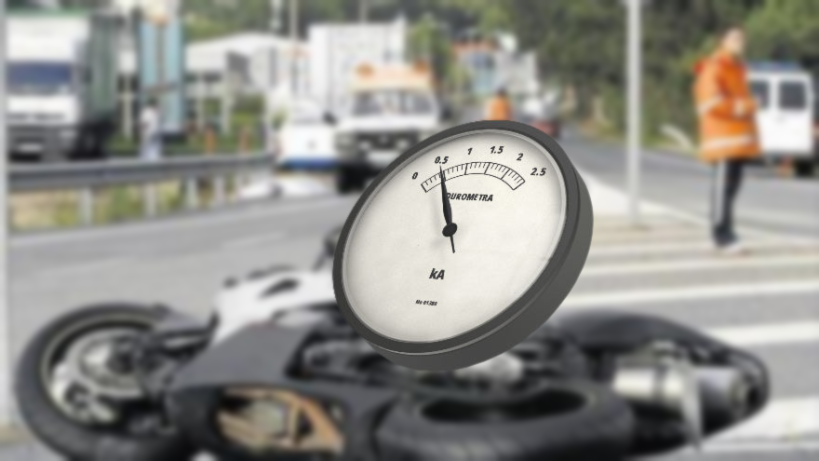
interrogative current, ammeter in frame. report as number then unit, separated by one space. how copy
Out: 0.5 kA
